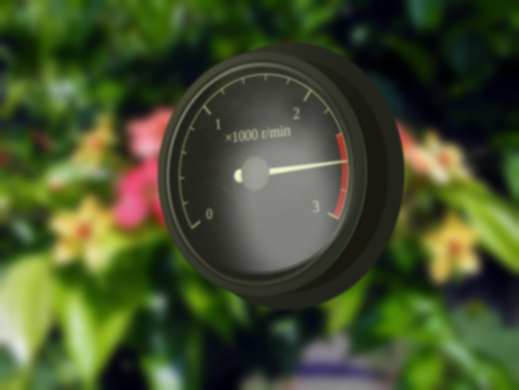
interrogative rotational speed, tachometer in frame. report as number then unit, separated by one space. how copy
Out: 2600 rpm
